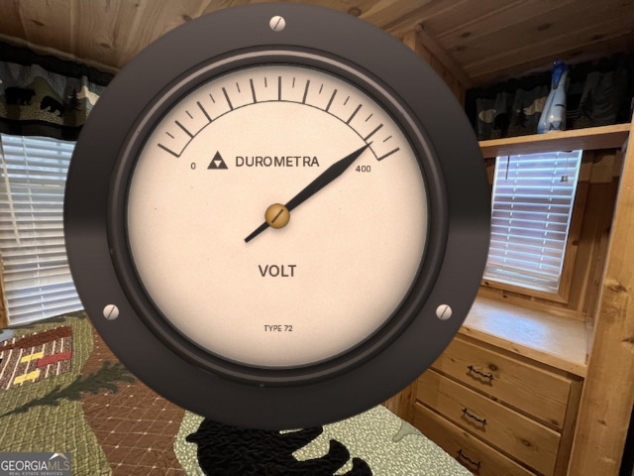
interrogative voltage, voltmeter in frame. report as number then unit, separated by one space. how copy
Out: 370 V
